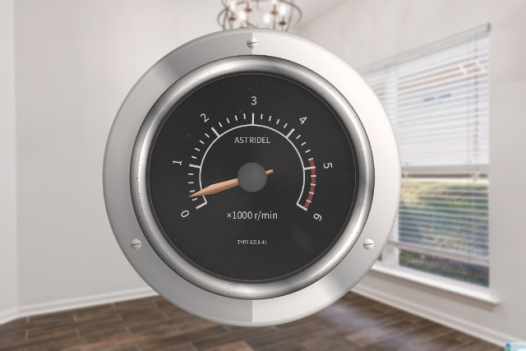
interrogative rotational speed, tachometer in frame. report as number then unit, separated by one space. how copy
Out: 300 rpm
